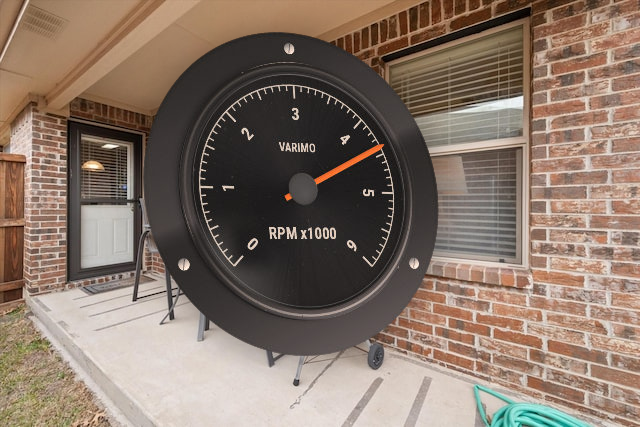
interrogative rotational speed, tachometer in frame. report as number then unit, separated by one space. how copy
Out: 4400 rpm
